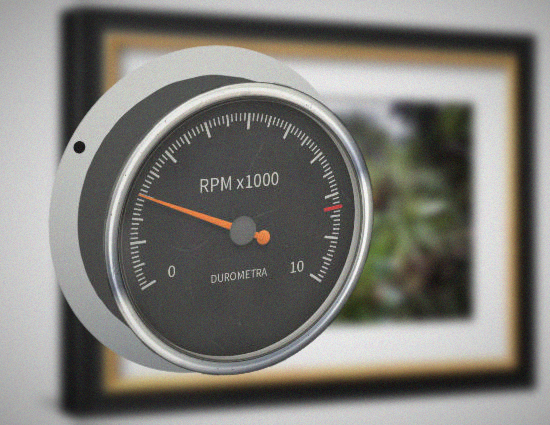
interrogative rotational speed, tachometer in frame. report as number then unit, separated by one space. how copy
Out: 2000 rpm
